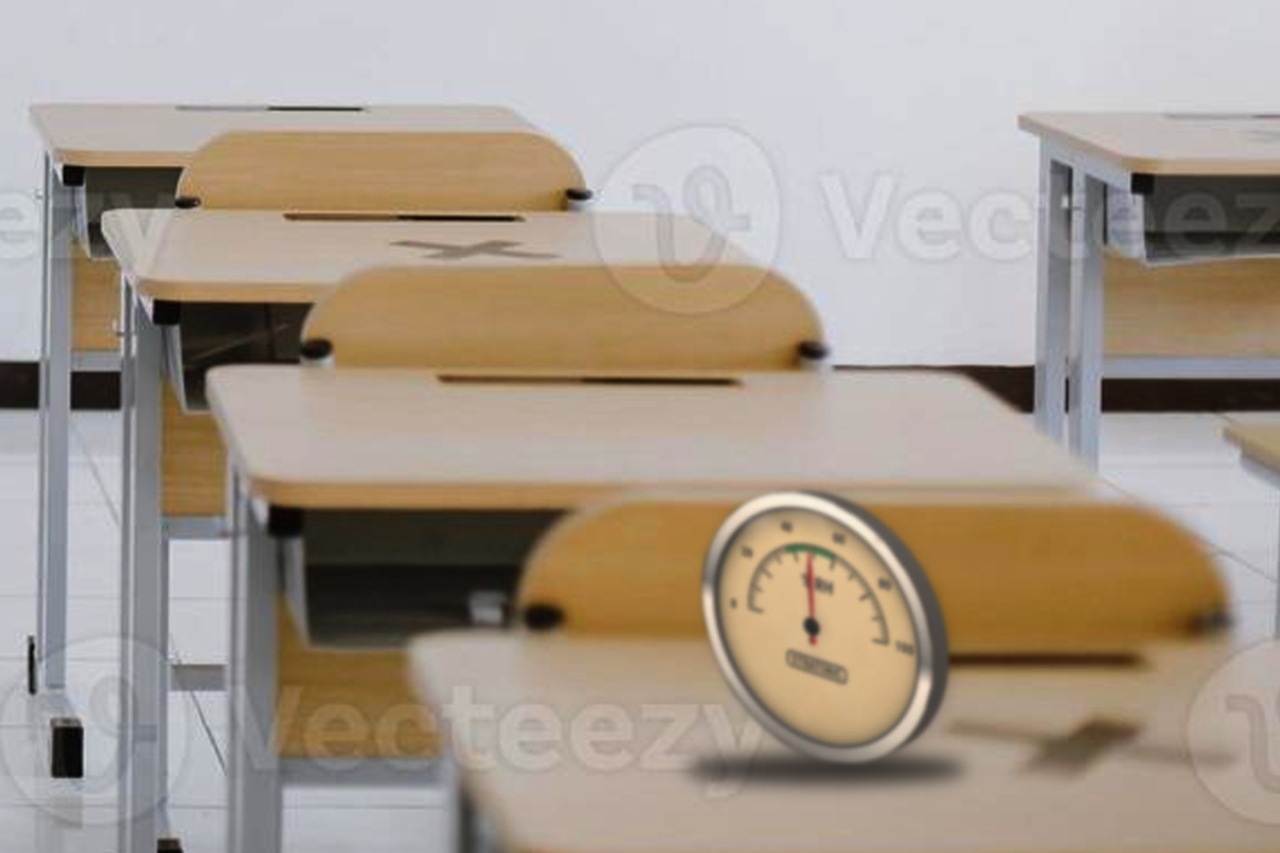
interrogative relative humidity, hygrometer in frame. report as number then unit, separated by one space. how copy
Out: 50 %
